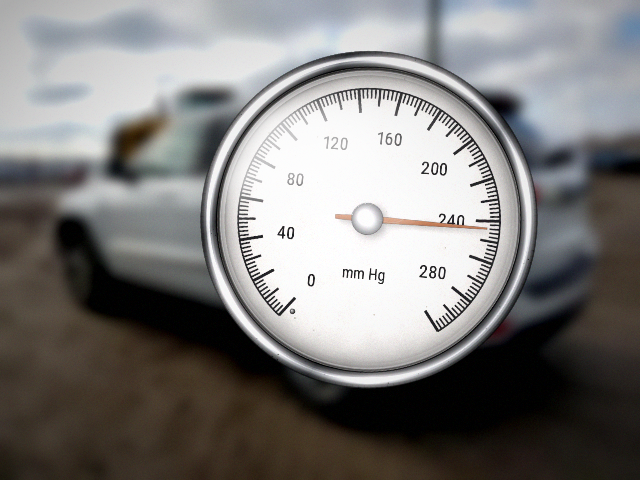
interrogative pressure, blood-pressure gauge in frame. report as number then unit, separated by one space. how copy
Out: 244 mmHg
